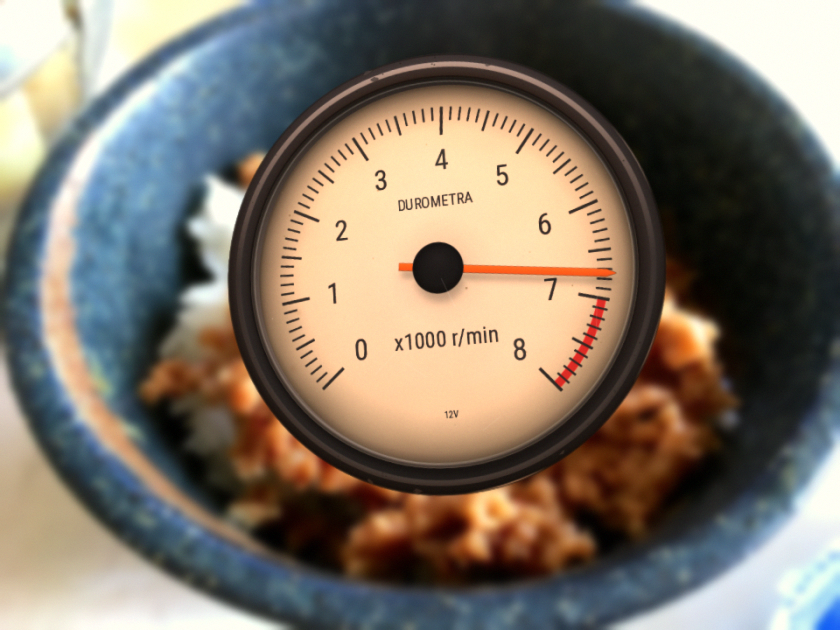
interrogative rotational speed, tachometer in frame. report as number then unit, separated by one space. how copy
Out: 6750 rpm
